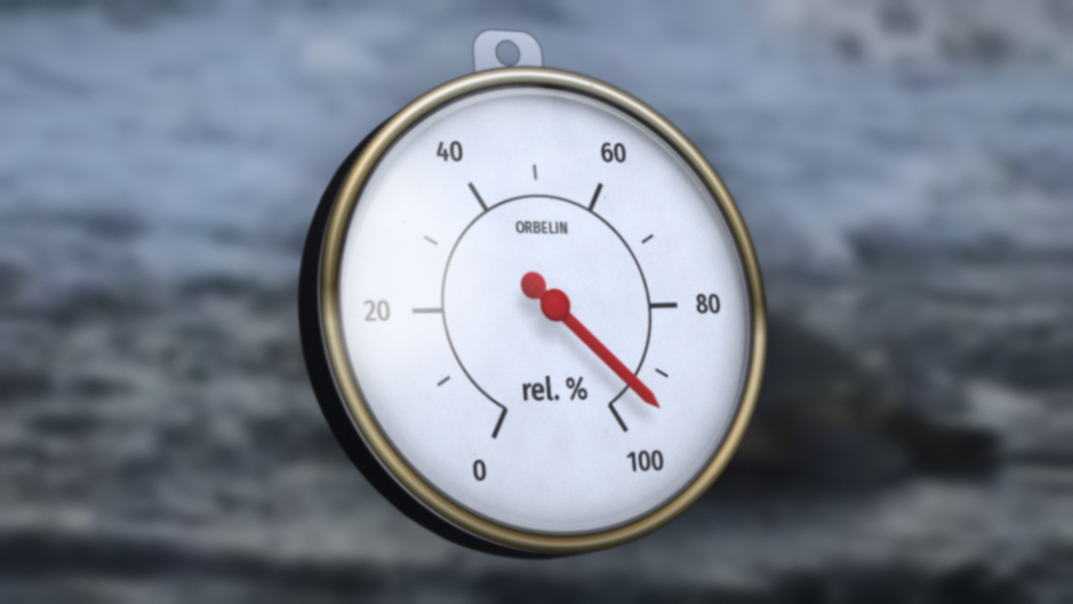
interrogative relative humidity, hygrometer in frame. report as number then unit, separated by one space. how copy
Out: 95 %
